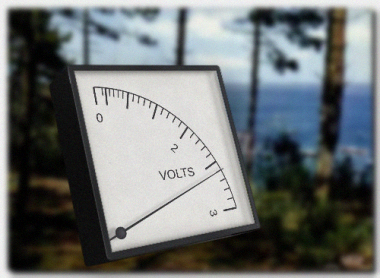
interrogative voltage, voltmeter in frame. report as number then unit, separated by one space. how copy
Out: 2.6 V
